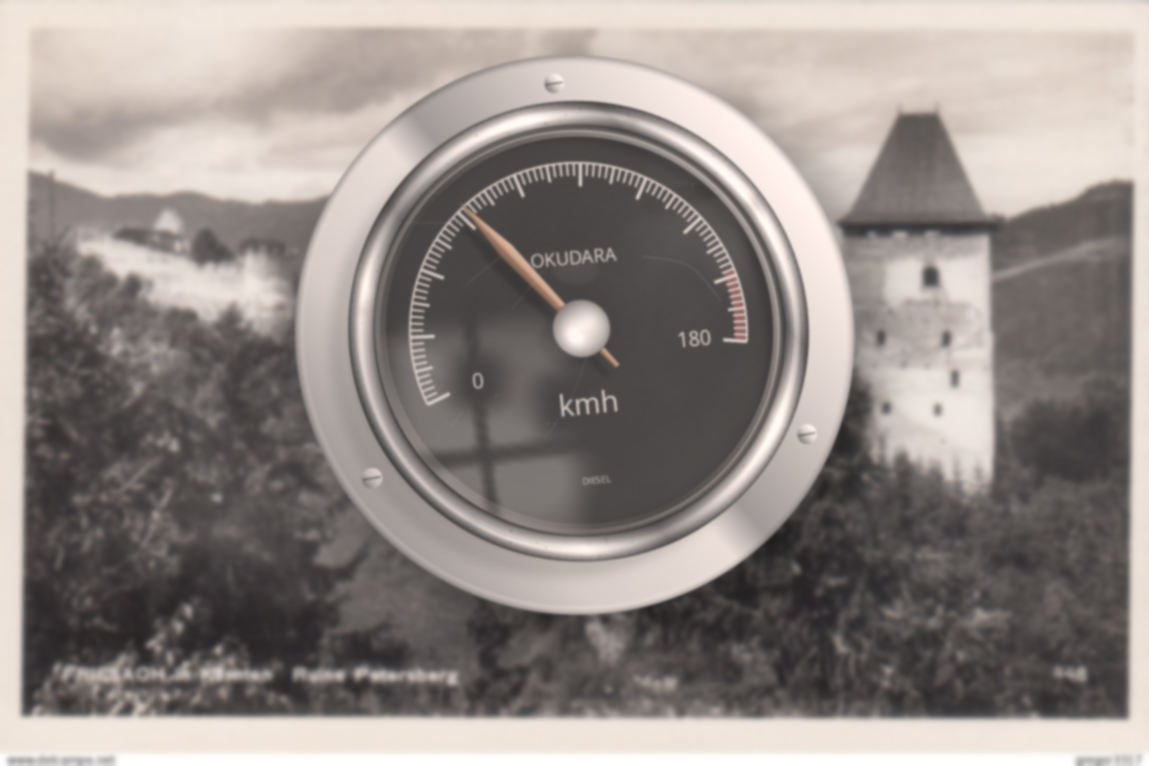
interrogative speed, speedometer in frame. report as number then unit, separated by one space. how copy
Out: 62 km/h
